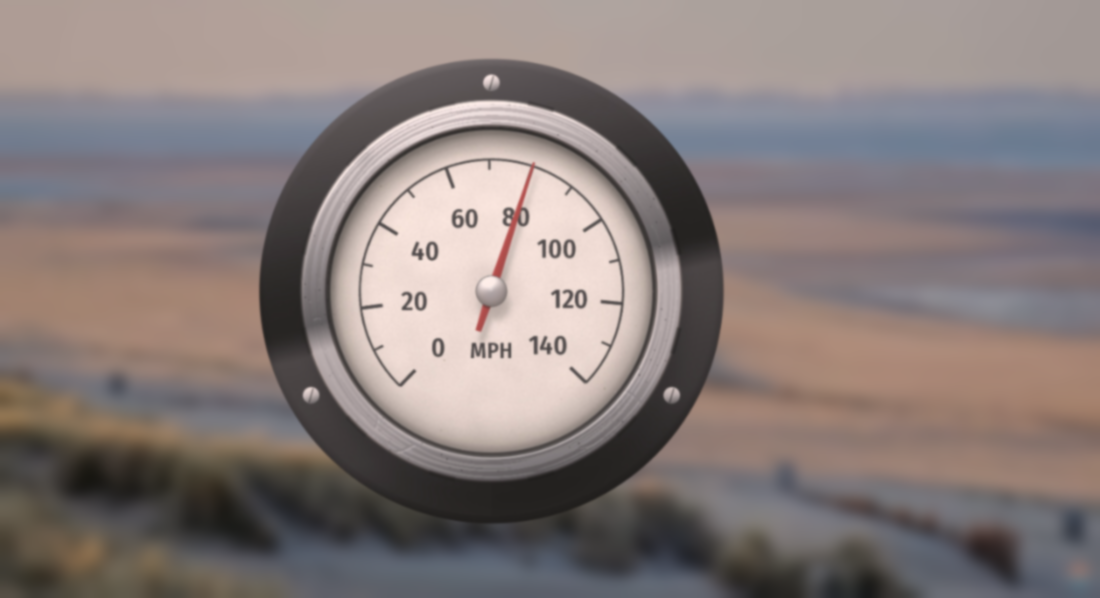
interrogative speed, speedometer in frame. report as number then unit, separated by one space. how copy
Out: 80 mph
